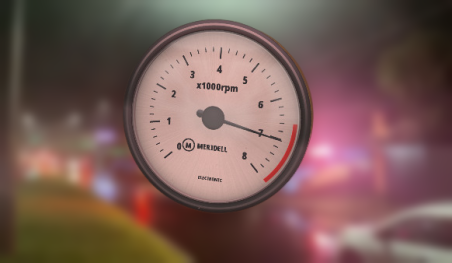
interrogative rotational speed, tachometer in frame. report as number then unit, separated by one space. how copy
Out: 7000 rpm
